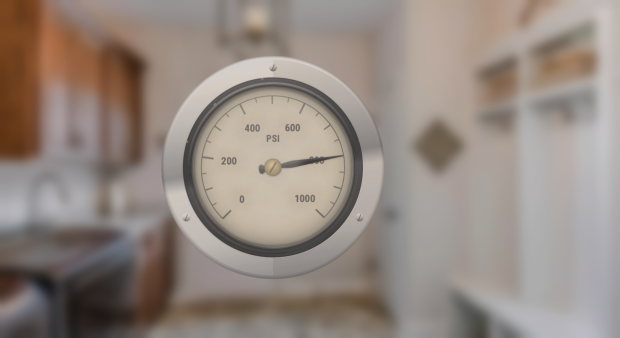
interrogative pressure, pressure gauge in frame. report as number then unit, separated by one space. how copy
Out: 800 psi
